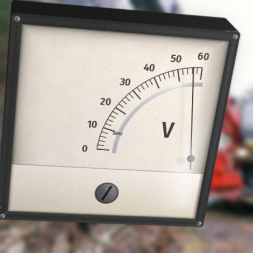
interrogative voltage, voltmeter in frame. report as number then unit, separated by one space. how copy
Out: 56 V
